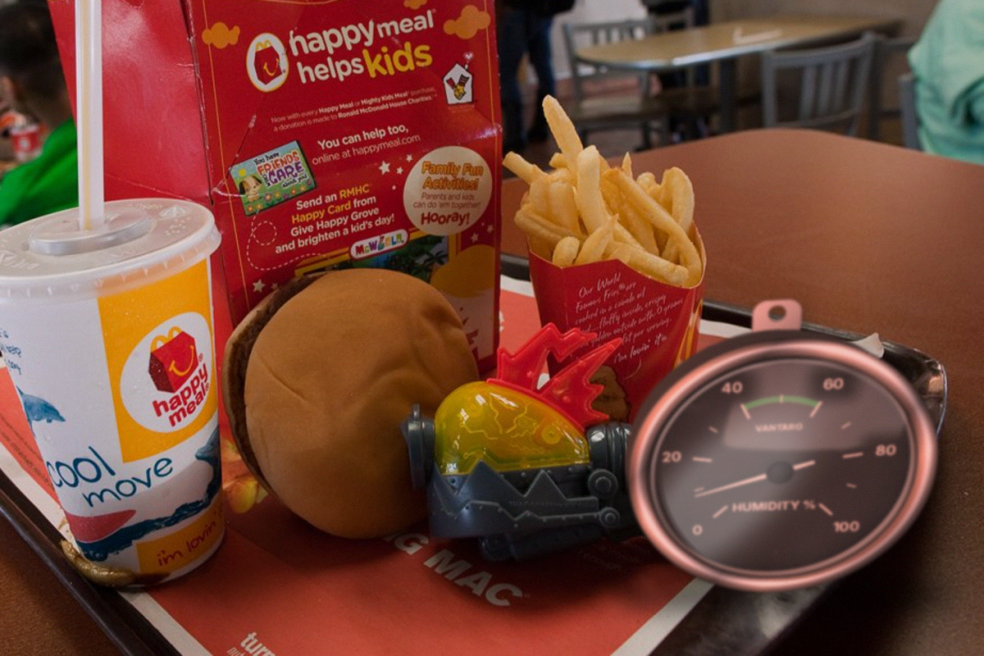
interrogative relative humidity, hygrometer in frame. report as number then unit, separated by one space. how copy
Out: 10 %
